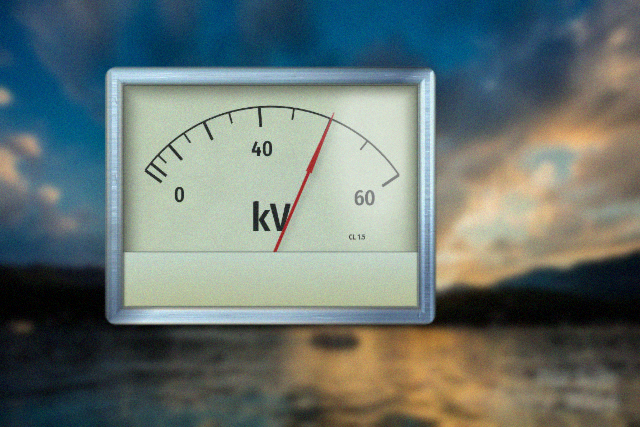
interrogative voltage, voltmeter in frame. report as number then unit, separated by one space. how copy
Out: 50 kV
